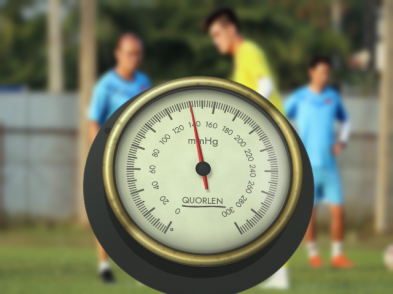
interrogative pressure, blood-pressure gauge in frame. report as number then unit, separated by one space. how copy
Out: 140 mmHg
